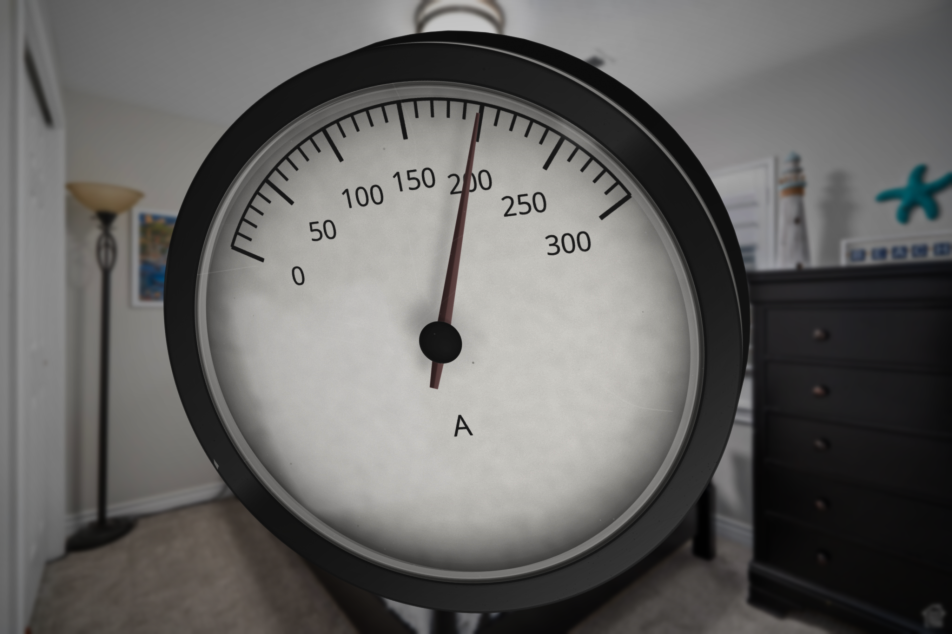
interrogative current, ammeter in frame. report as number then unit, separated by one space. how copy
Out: 200 A
